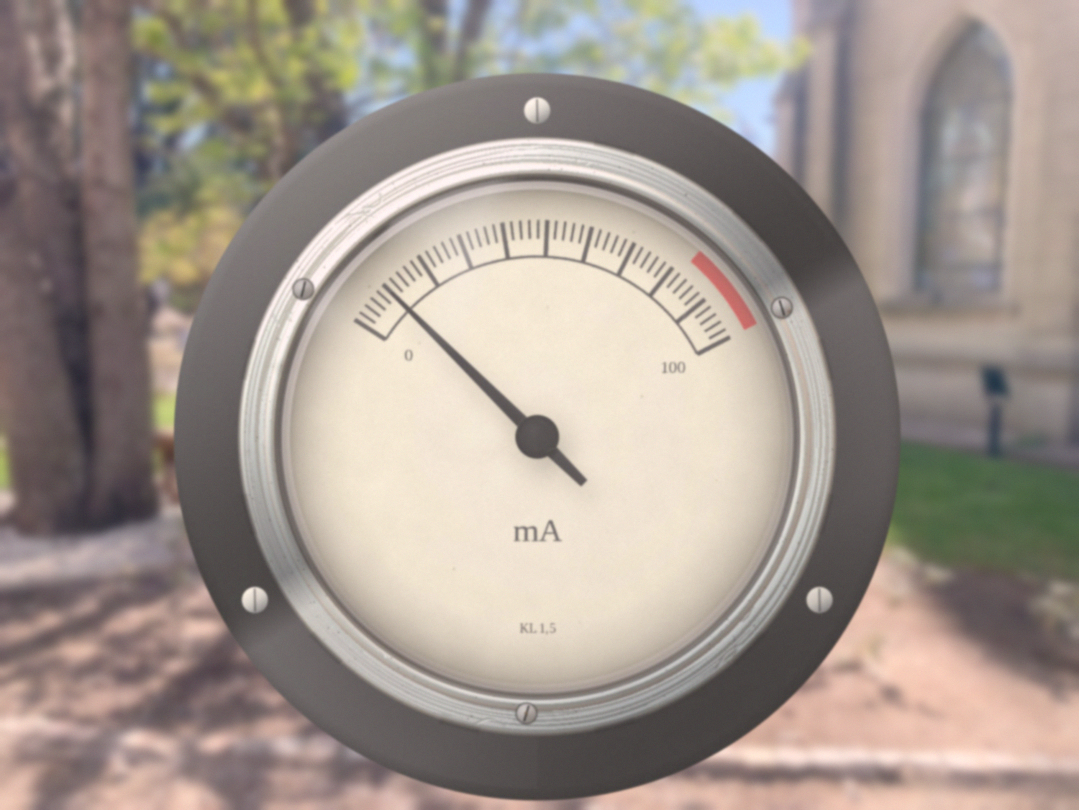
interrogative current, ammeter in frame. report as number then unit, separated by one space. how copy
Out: 10 mA
